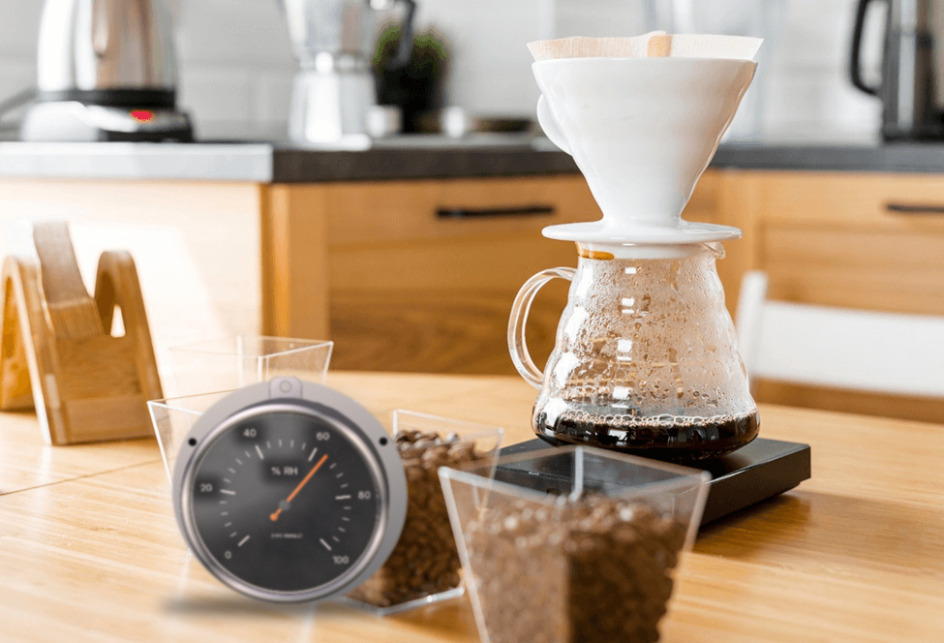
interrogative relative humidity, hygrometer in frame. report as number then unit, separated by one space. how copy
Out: 64 %
